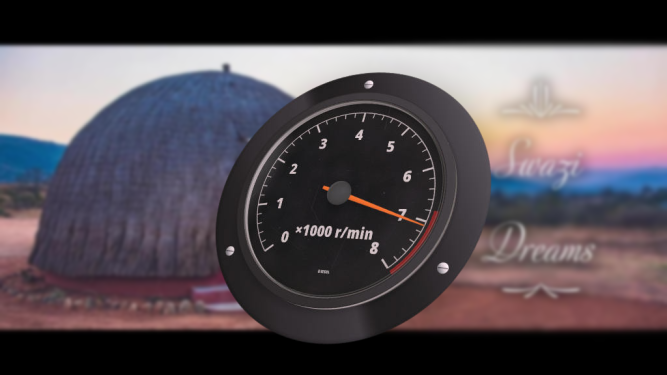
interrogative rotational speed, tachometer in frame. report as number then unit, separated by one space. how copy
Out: 7100 rpm
